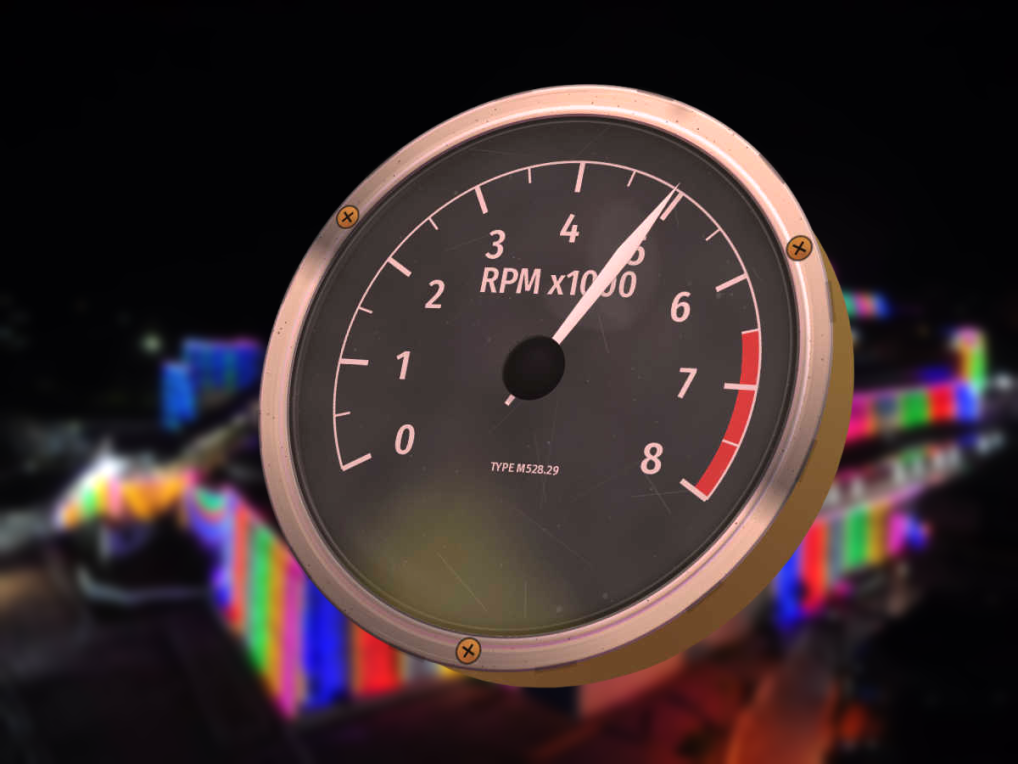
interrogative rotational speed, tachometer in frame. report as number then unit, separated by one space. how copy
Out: 5000 rpm
